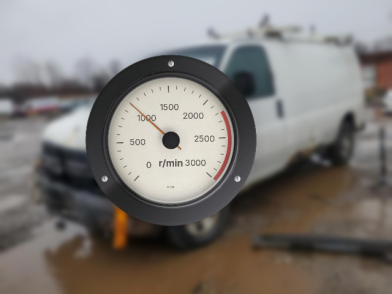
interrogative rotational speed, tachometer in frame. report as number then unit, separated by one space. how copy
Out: 1000 rpm
